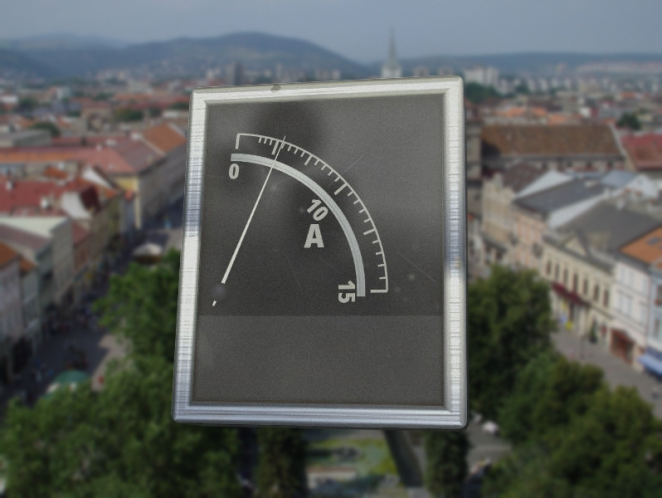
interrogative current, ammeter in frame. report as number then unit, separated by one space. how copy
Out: 5.5 A
